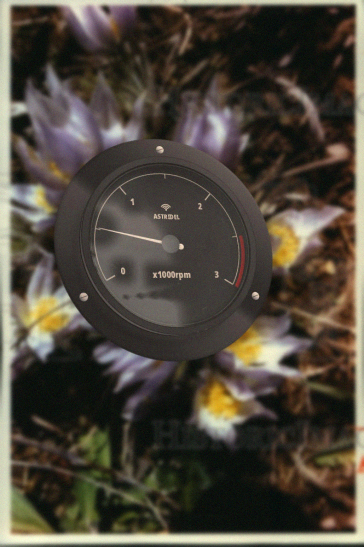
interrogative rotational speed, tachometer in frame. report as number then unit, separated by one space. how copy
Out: 500 rpm
